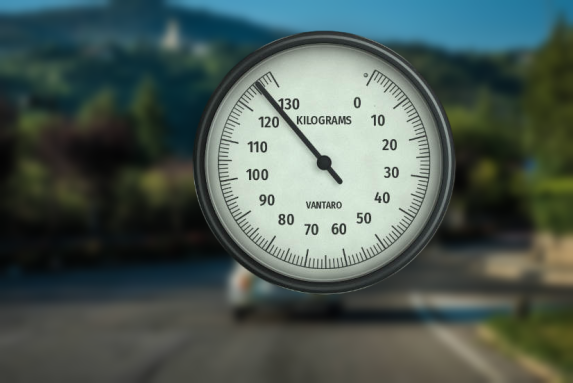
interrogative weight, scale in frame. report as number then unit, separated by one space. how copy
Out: 126 kg
